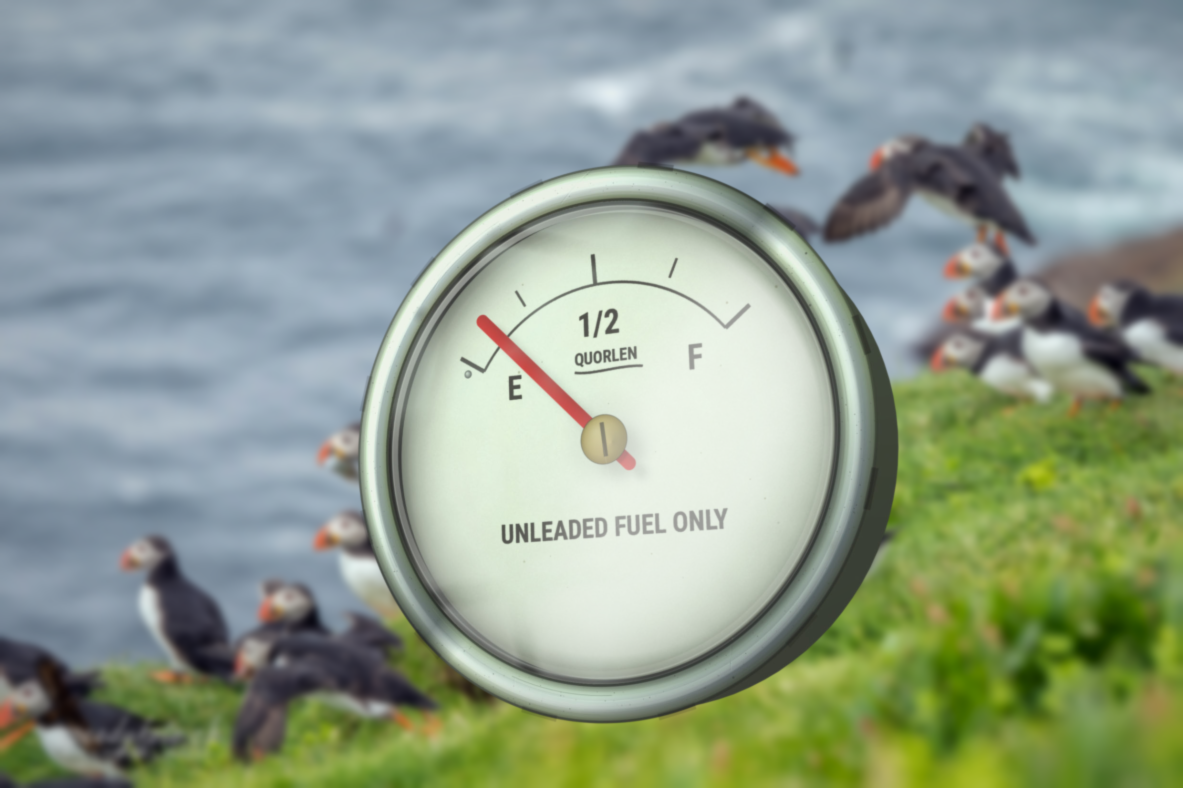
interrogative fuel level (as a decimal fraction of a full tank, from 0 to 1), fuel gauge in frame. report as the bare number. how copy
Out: 0.125
